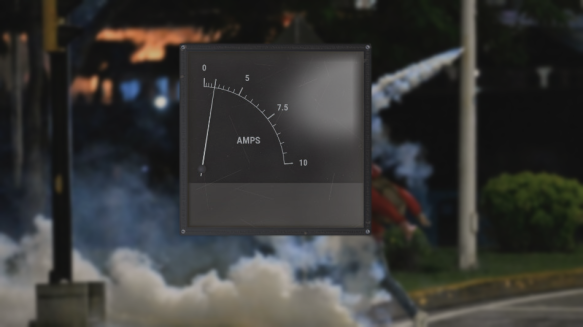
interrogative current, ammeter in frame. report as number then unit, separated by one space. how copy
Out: 2.5 A
